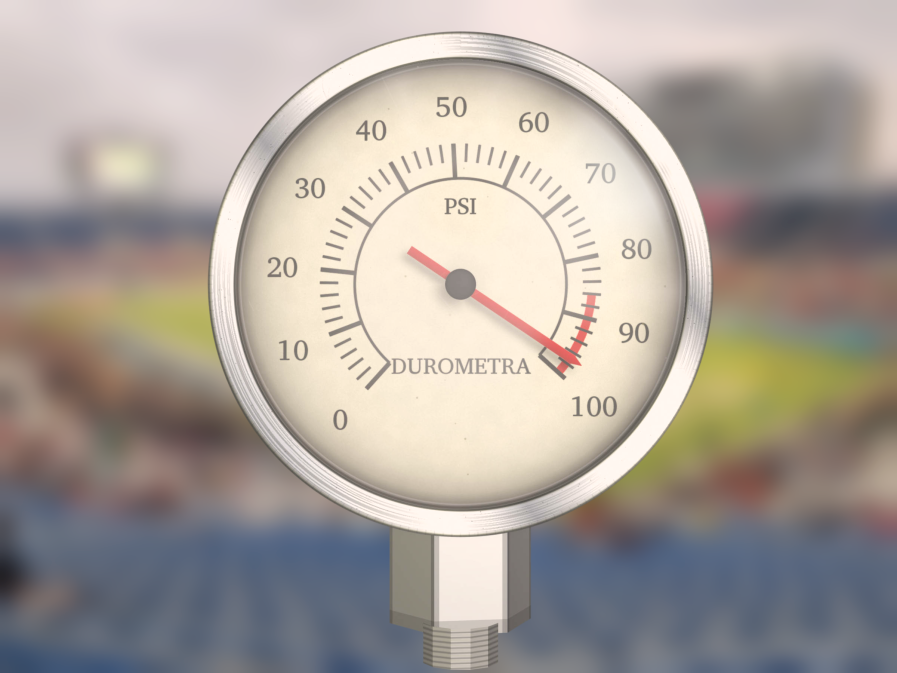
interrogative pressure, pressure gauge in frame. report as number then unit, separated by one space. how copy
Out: 97 psi
